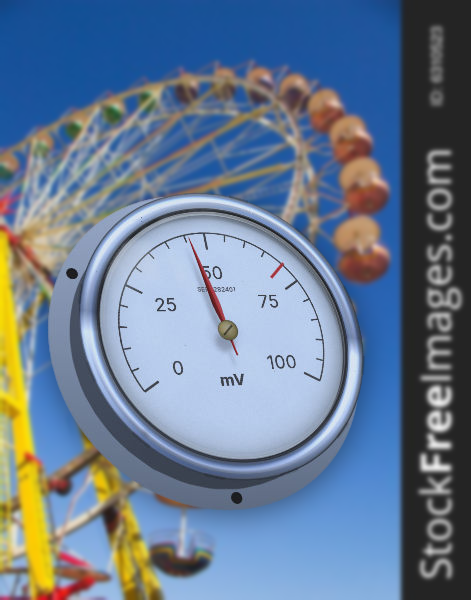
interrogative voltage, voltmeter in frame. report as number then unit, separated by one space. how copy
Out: 45 mV
